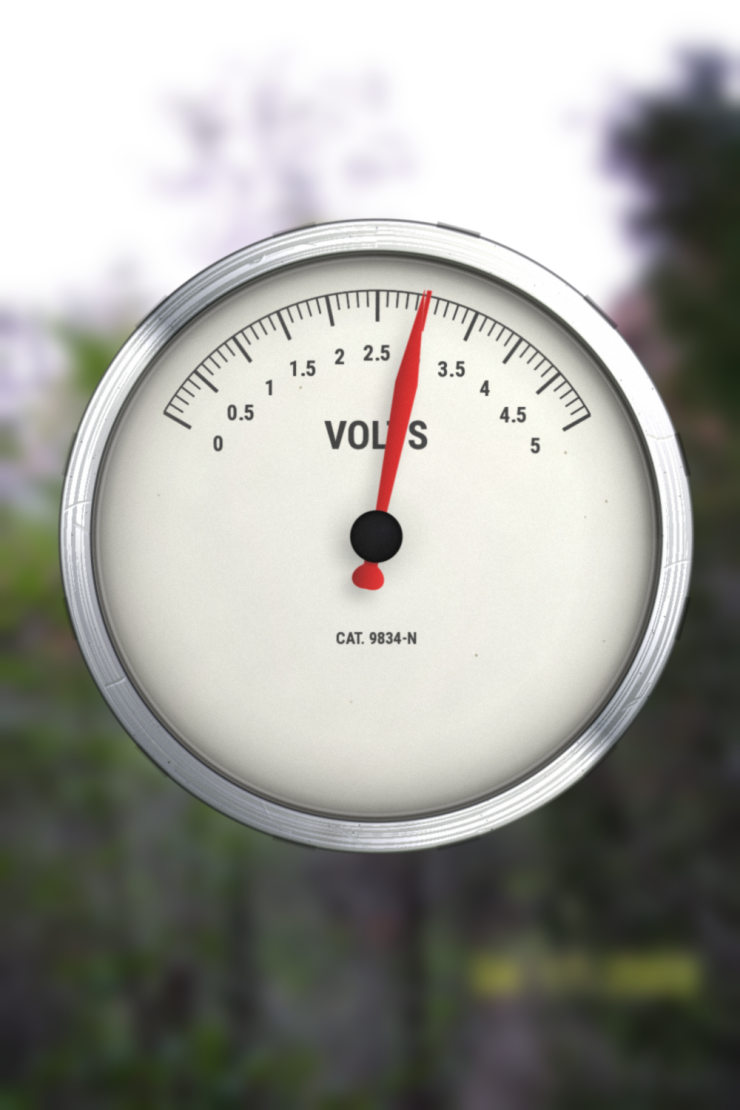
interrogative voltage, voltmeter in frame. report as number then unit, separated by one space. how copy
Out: 2.95 V
